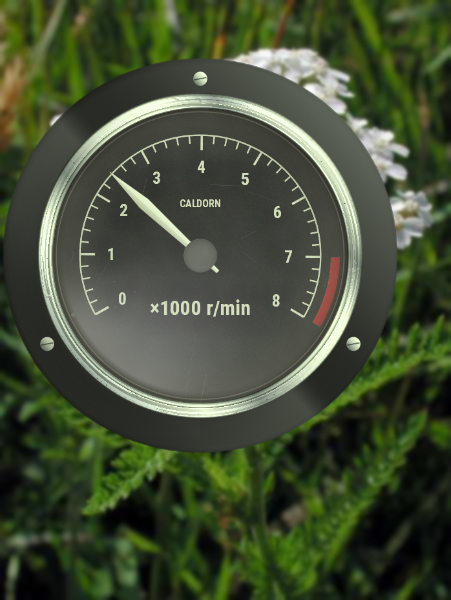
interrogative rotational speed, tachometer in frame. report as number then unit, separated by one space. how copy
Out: 2400 rpm
